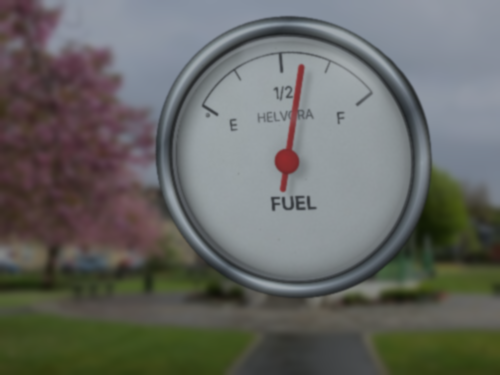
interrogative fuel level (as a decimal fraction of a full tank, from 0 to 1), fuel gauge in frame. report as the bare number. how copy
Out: 0.625
